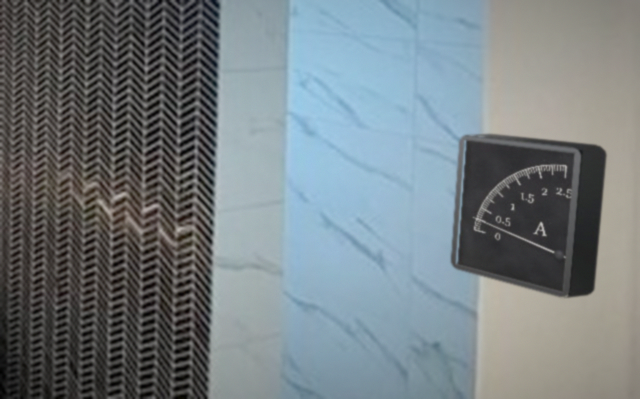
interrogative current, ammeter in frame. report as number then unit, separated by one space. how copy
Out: 0.25 A
